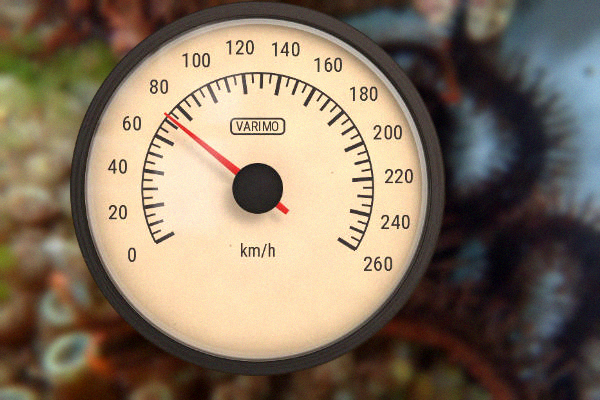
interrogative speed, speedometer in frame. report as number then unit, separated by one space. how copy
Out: 72.5 km/h
